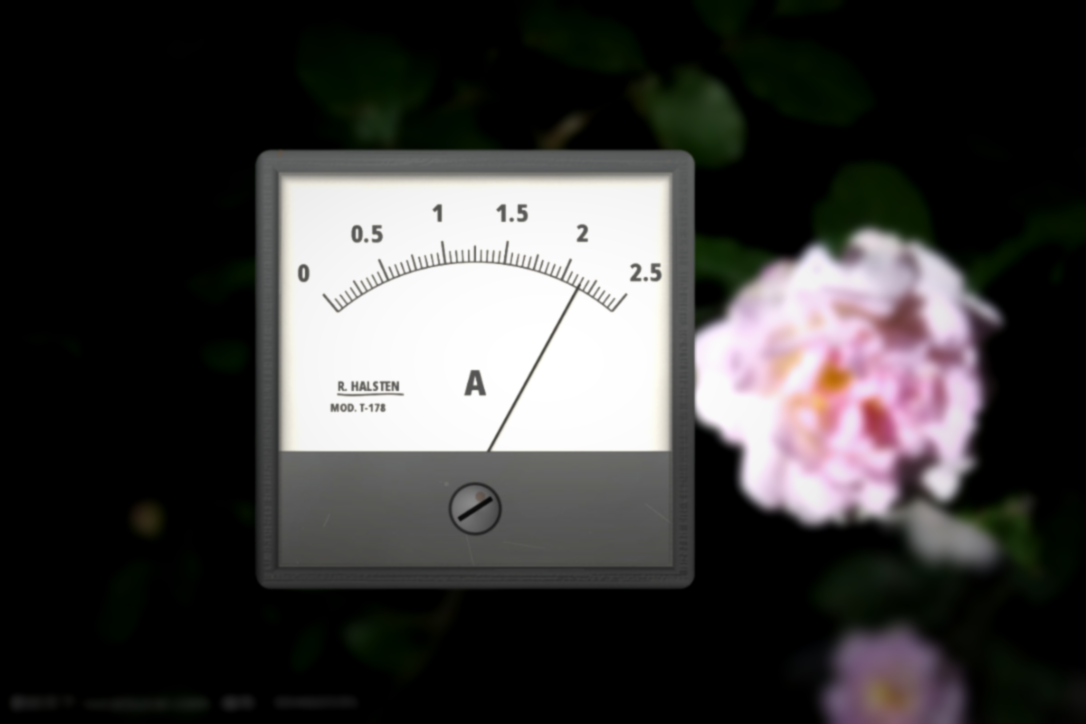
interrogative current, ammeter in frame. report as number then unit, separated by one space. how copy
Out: 2.15 A
